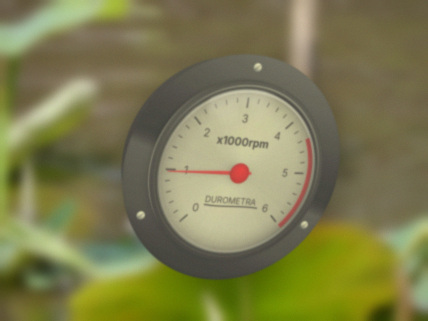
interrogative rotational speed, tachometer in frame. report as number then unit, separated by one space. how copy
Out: 1000 rpm
